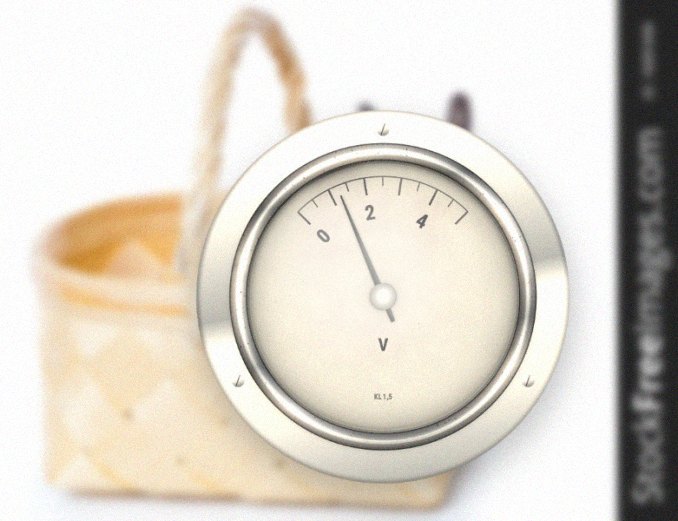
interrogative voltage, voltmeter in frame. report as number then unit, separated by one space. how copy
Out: 1.25 V
